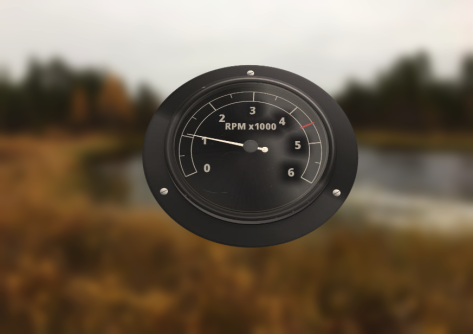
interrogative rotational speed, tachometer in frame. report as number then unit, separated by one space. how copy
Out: 1000 rpm
